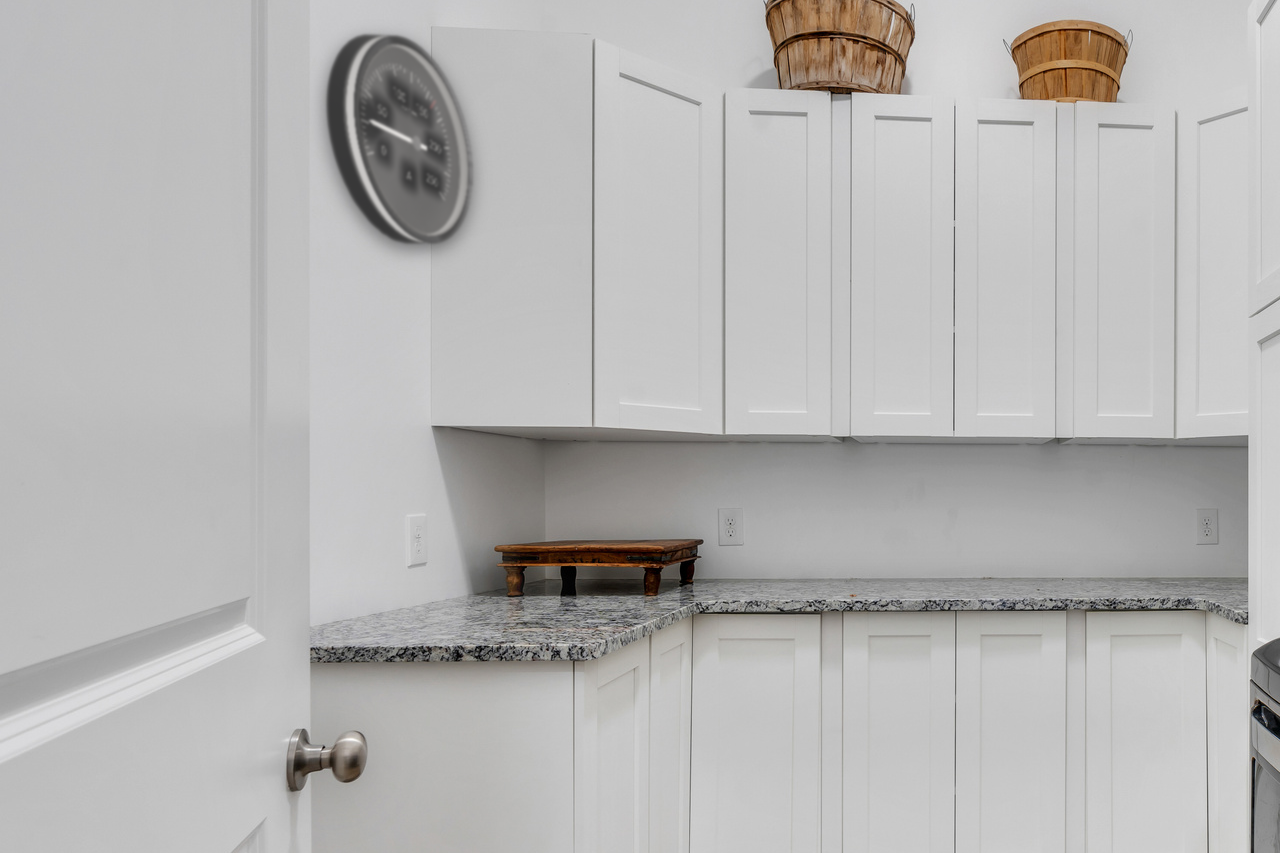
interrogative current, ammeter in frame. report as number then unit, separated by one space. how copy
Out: 25 A
